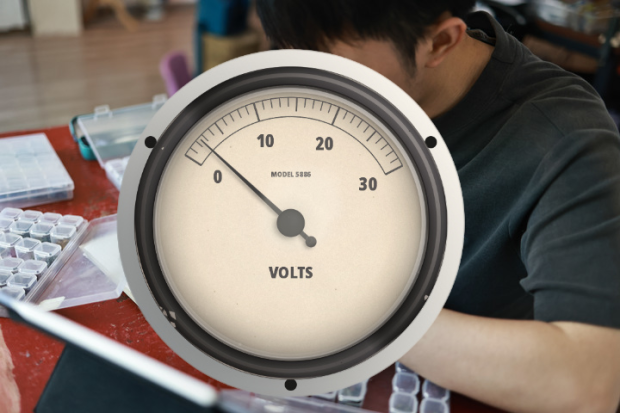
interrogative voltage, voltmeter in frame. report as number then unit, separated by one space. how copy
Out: 2.5 V
